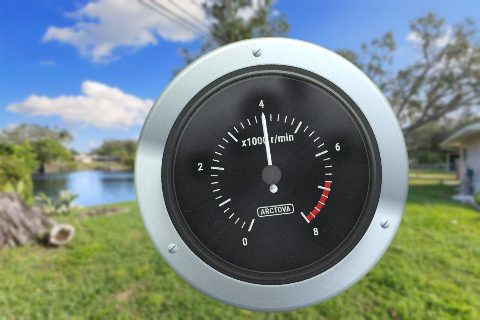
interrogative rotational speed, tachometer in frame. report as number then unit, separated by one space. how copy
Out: 4000 rpm
